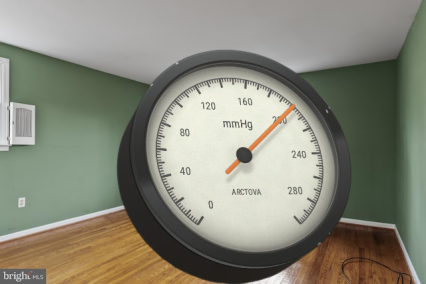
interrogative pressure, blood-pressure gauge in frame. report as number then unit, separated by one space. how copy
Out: 200 mmHg
